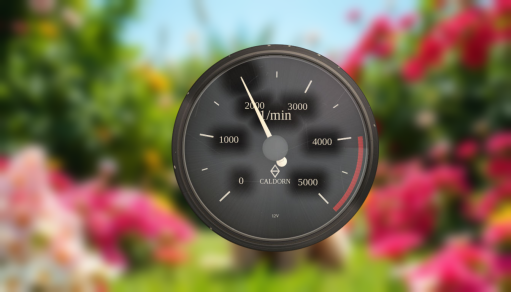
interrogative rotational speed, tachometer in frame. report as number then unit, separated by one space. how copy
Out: 2000 rpm
